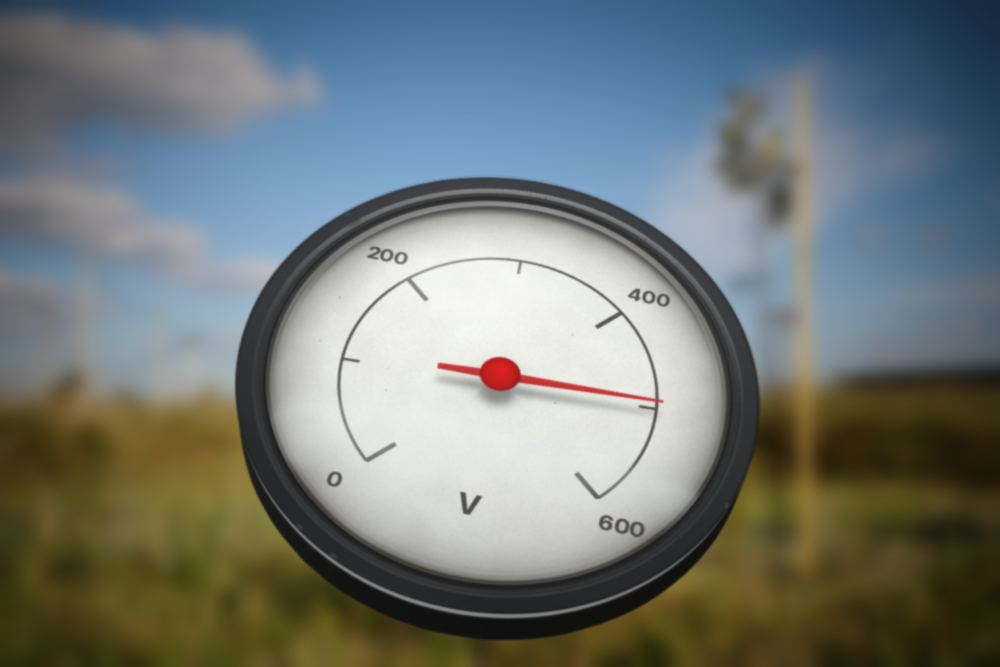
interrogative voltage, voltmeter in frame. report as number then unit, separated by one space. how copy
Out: 500 V
